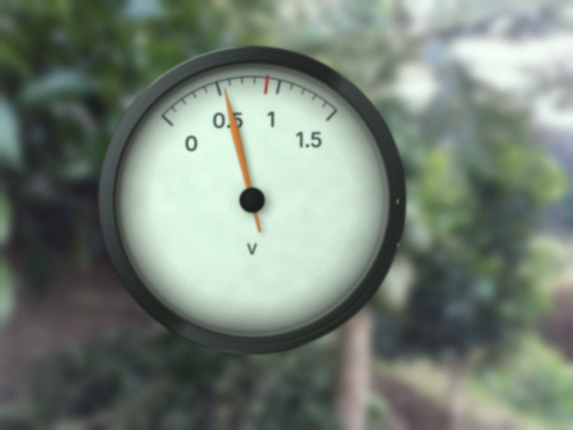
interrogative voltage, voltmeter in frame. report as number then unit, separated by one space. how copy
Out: 0.55 V
